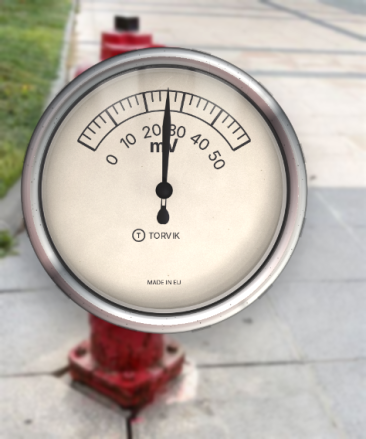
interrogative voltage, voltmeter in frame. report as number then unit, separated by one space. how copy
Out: 26 mV
